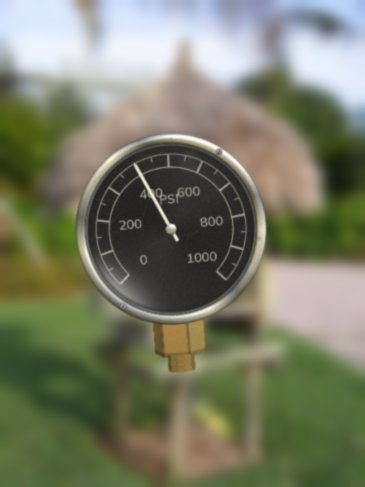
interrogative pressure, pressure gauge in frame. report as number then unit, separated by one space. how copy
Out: 400 psi
